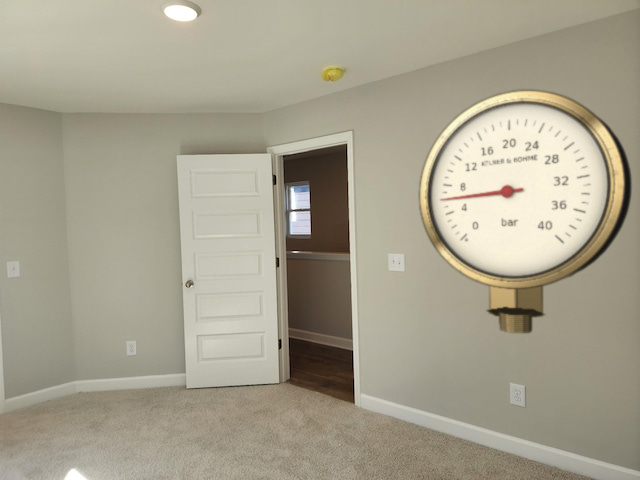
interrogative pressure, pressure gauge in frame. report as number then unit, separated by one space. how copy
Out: 6 bar
